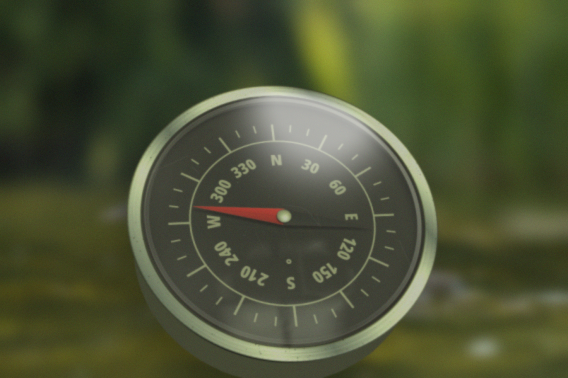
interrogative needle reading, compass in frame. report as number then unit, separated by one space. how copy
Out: 280 °
